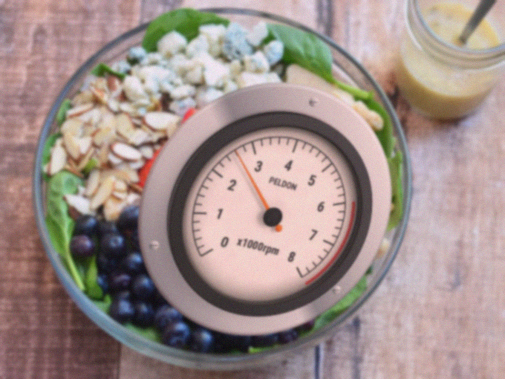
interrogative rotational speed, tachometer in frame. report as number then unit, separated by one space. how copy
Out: 2600 rpm
